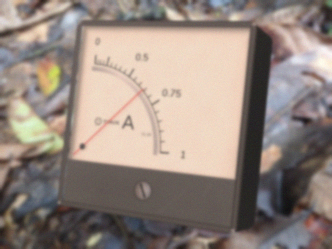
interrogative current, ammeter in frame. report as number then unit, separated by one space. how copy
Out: 0.65 A
